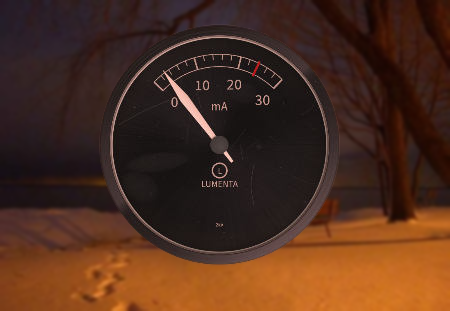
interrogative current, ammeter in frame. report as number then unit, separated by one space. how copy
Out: 3 mA
